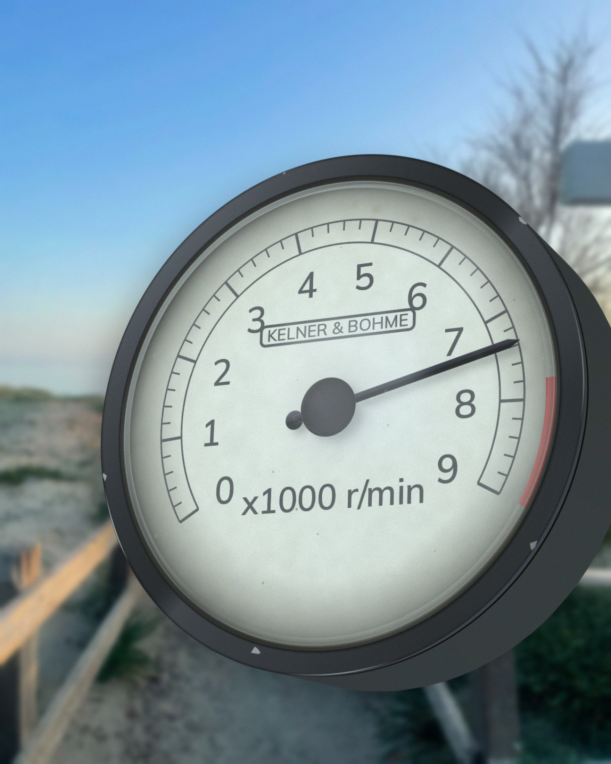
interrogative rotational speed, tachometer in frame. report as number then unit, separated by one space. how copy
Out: 7400 rpm
